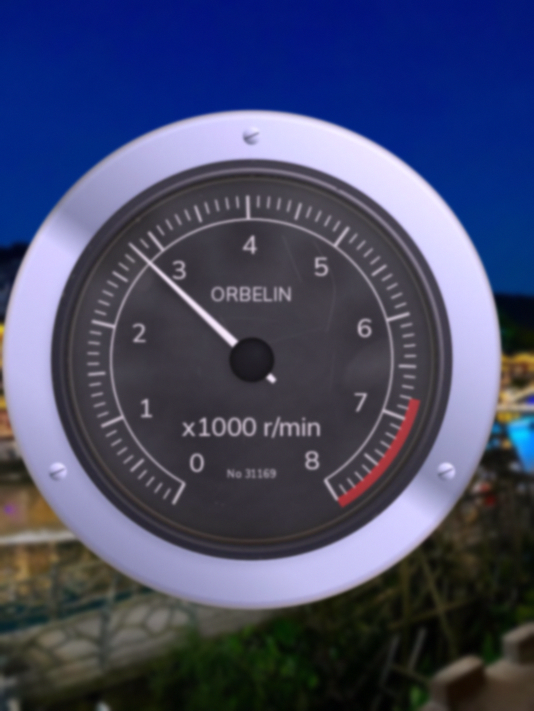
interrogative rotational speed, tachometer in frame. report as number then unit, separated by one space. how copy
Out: 2800 rpm
